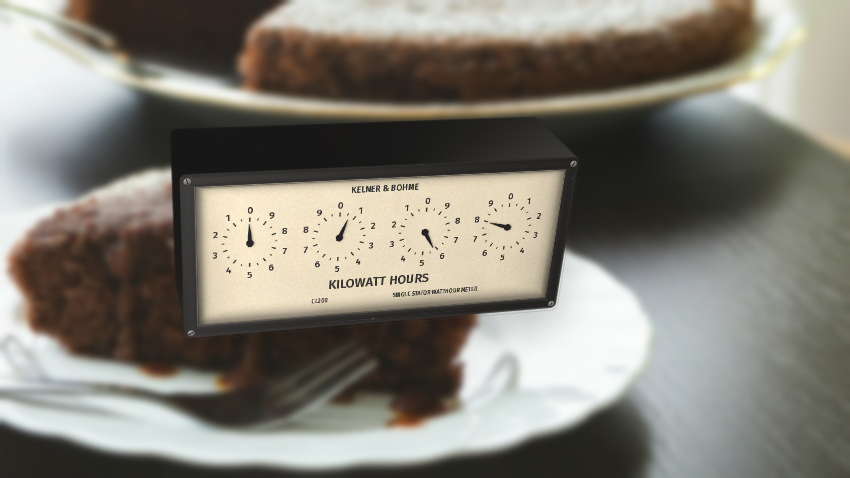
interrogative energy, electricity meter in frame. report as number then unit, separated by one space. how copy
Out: 58 kWh
